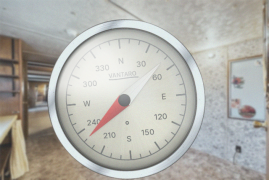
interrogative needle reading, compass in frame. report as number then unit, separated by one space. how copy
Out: 230 °
